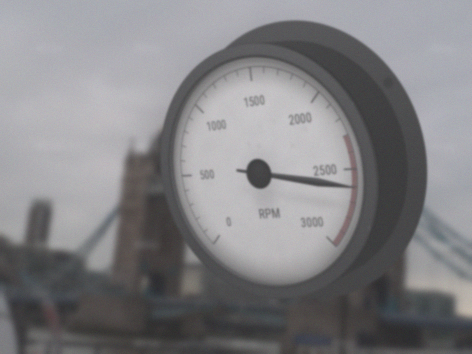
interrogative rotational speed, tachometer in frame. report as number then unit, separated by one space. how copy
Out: 2600 rpm
